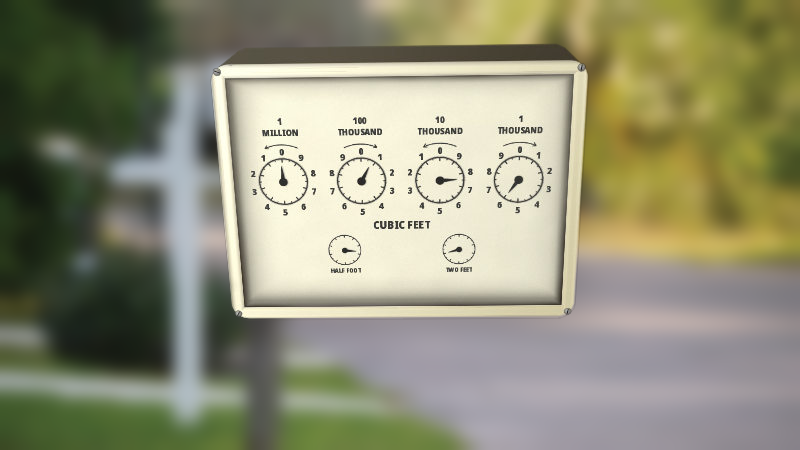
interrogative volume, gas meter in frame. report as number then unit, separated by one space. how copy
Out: 7600 ft³
